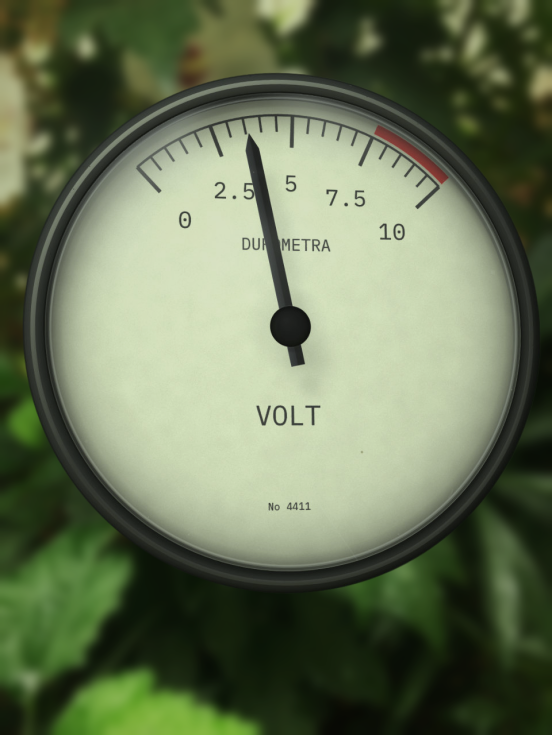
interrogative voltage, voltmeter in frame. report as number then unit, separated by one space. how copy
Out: 3.5 V
